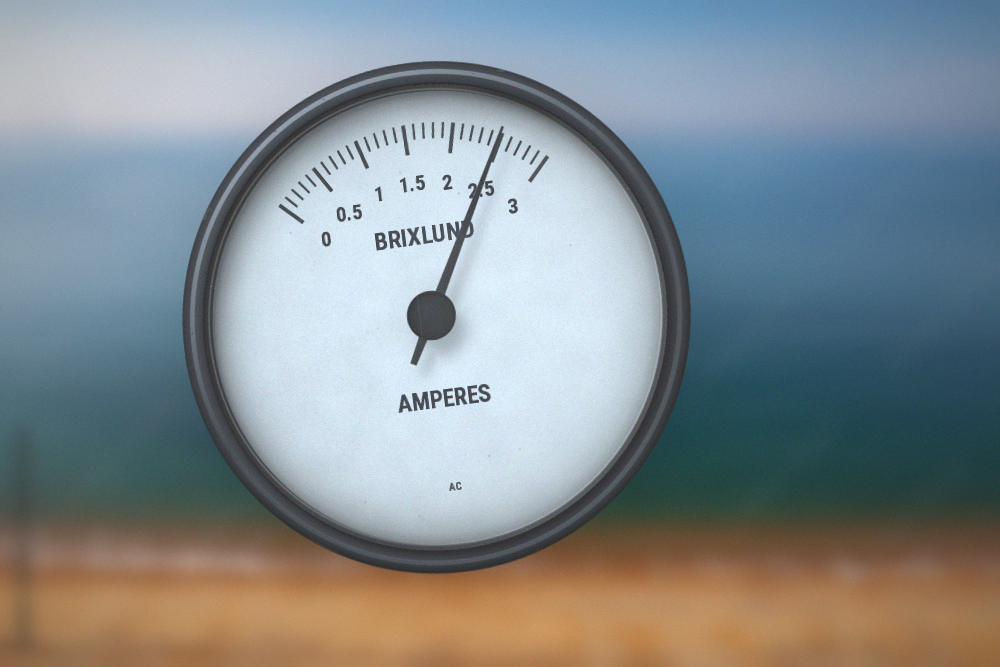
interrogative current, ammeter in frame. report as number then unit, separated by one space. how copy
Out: 2.5 A
